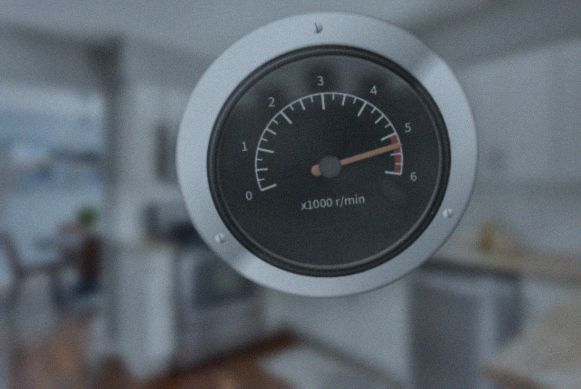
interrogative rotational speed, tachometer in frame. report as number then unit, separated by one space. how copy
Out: 5250 rpm
